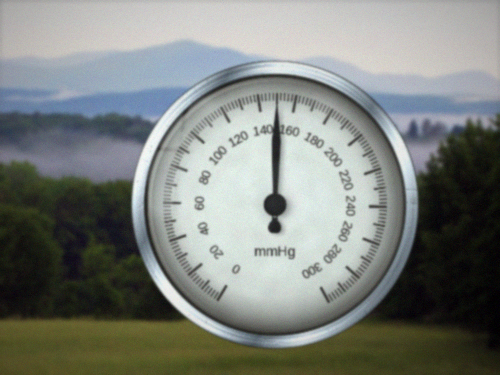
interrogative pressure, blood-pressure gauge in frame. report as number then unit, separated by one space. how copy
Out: 150 mmHg
